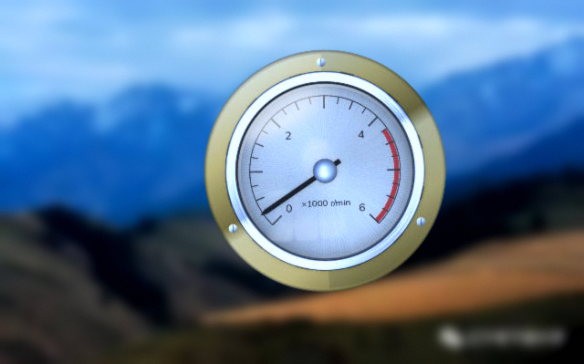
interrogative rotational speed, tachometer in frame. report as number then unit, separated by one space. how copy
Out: 250 rpm
